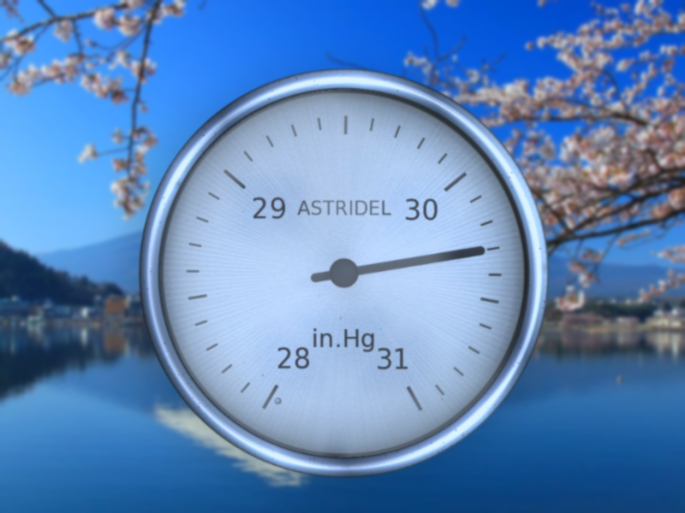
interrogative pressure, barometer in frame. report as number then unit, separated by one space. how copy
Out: 30.3 inHg
